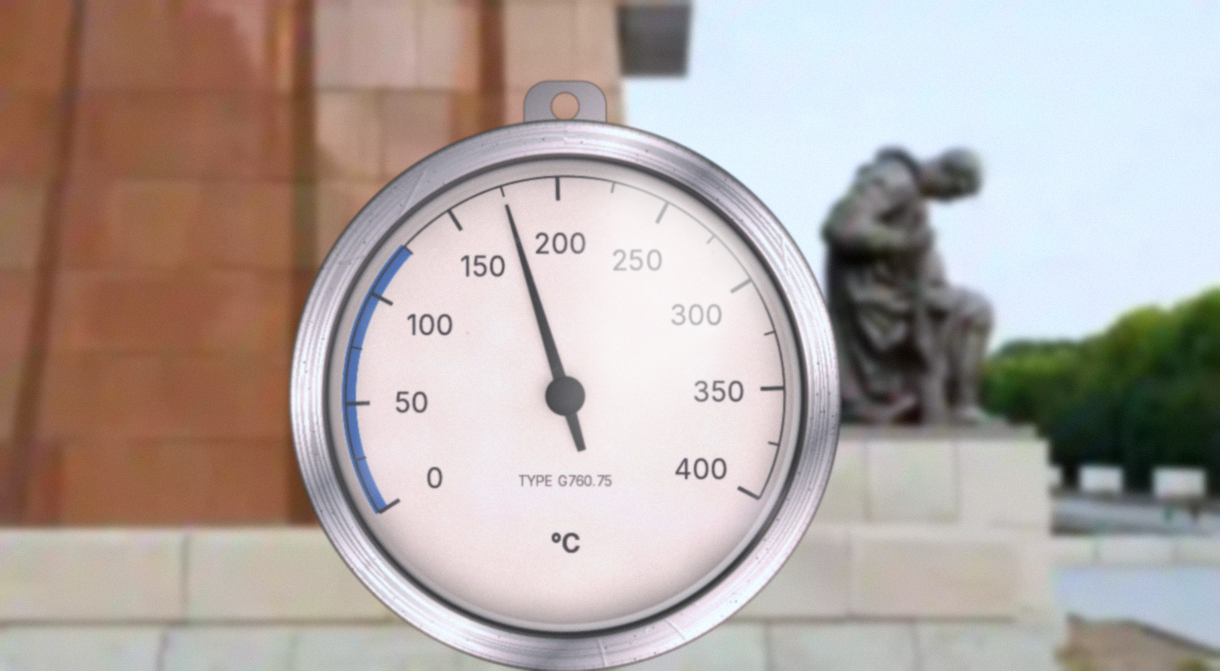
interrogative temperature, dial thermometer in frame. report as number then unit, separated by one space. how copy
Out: 175 °C
